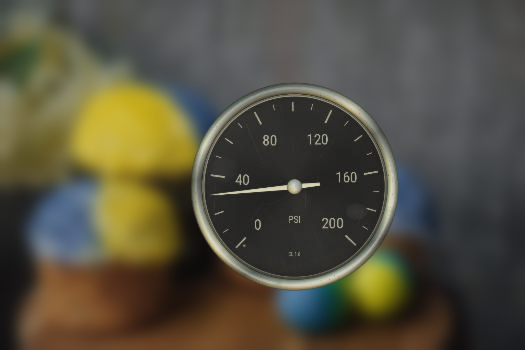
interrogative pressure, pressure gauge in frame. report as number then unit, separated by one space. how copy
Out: 30 psi
